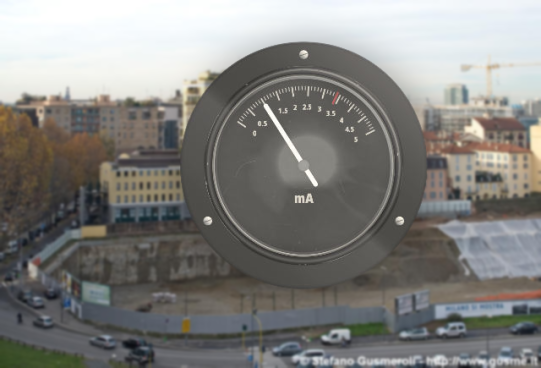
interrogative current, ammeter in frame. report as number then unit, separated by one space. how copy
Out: 1 mA
